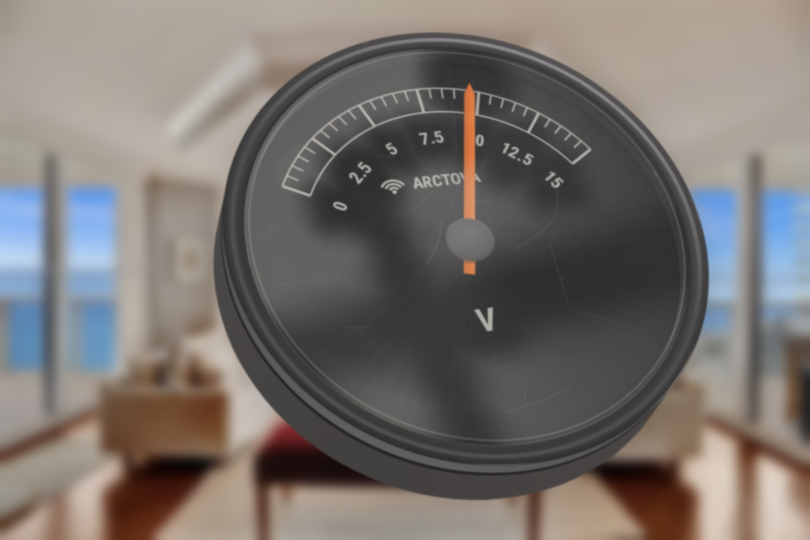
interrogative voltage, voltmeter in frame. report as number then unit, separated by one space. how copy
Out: 9.5 V
